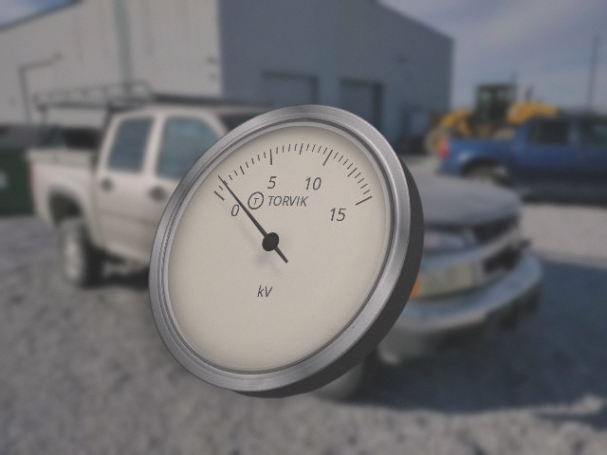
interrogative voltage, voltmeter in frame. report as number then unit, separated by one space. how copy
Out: 1 kV
